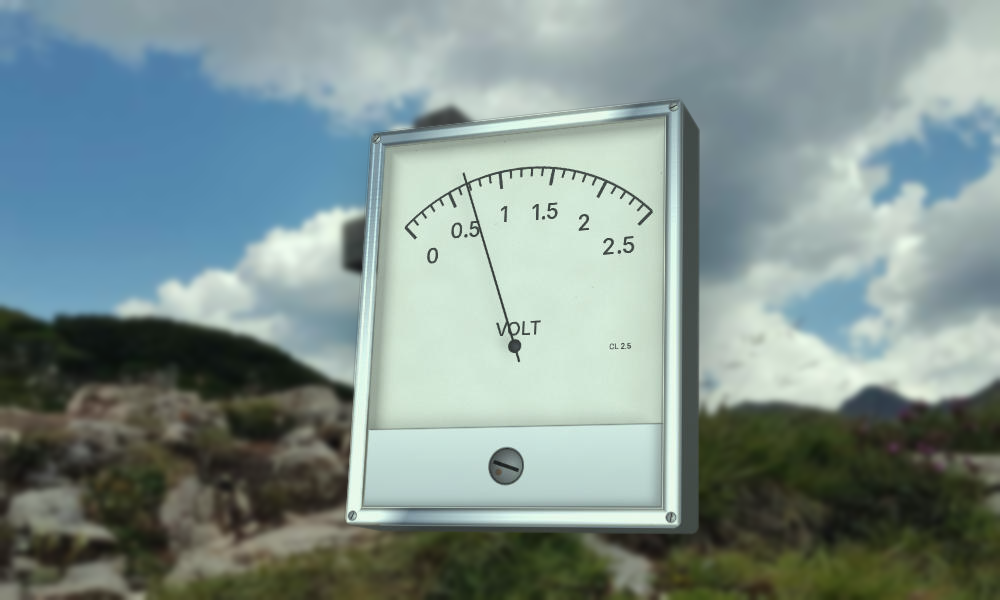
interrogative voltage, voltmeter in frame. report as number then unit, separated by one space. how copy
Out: 0.7 V
